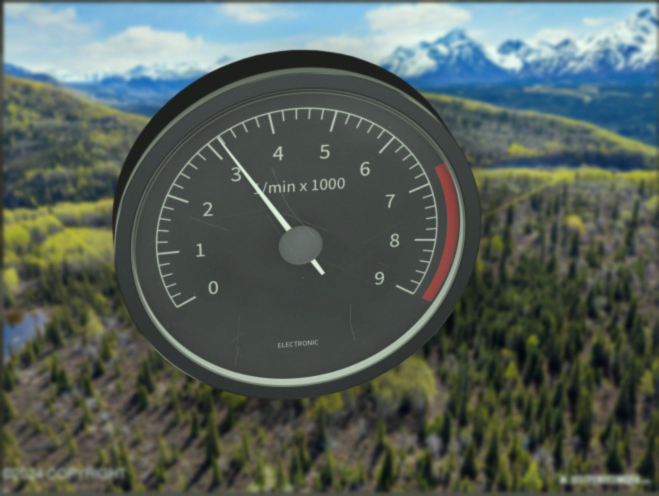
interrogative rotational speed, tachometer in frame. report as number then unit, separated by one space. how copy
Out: 3200 rpm
